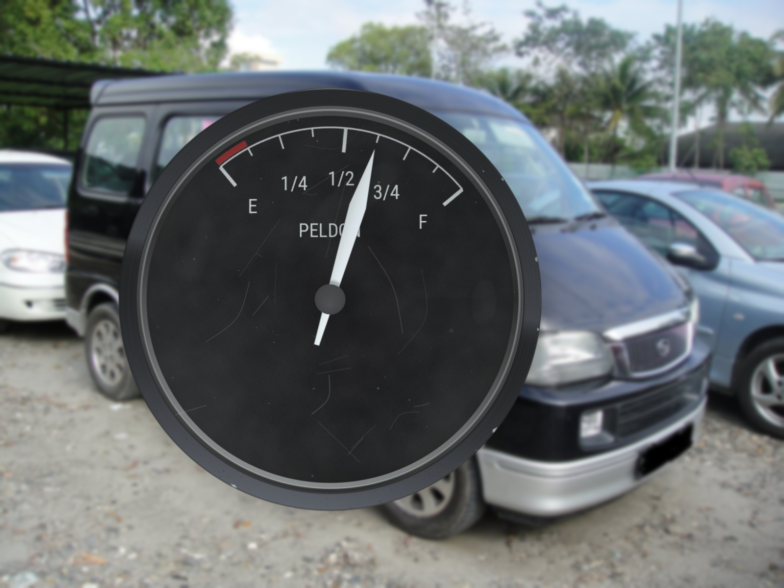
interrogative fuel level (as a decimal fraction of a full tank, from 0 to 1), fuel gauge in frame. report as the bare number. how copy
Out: 0.625
